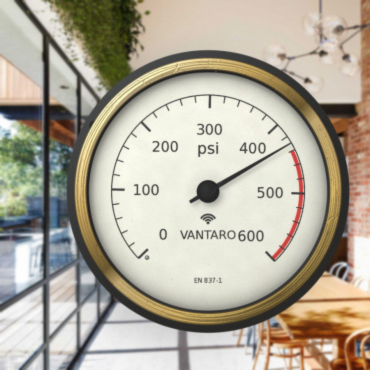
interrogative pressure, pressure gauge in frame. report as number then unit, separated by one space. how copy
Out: 430 psi
